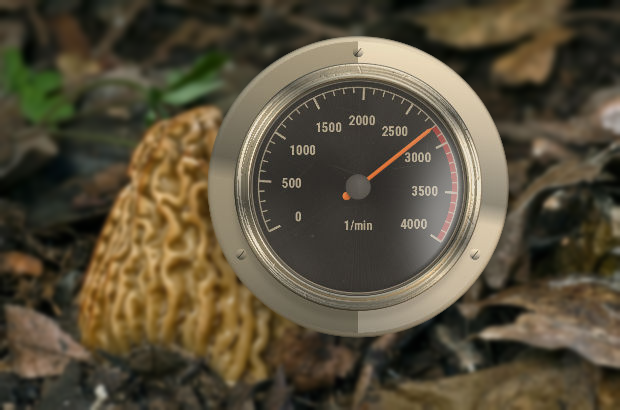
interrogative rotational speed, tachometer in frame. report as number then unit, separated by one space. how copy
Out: 2800 rpm
